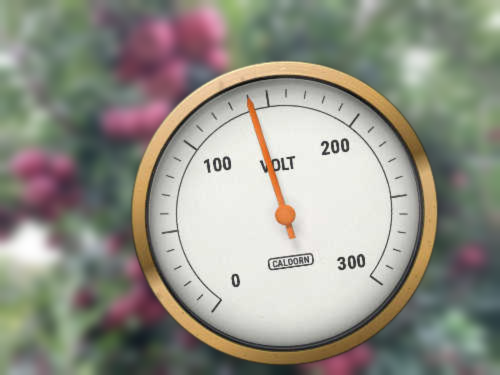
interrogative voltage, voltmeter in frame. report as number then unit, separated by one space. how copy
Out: 140 V
